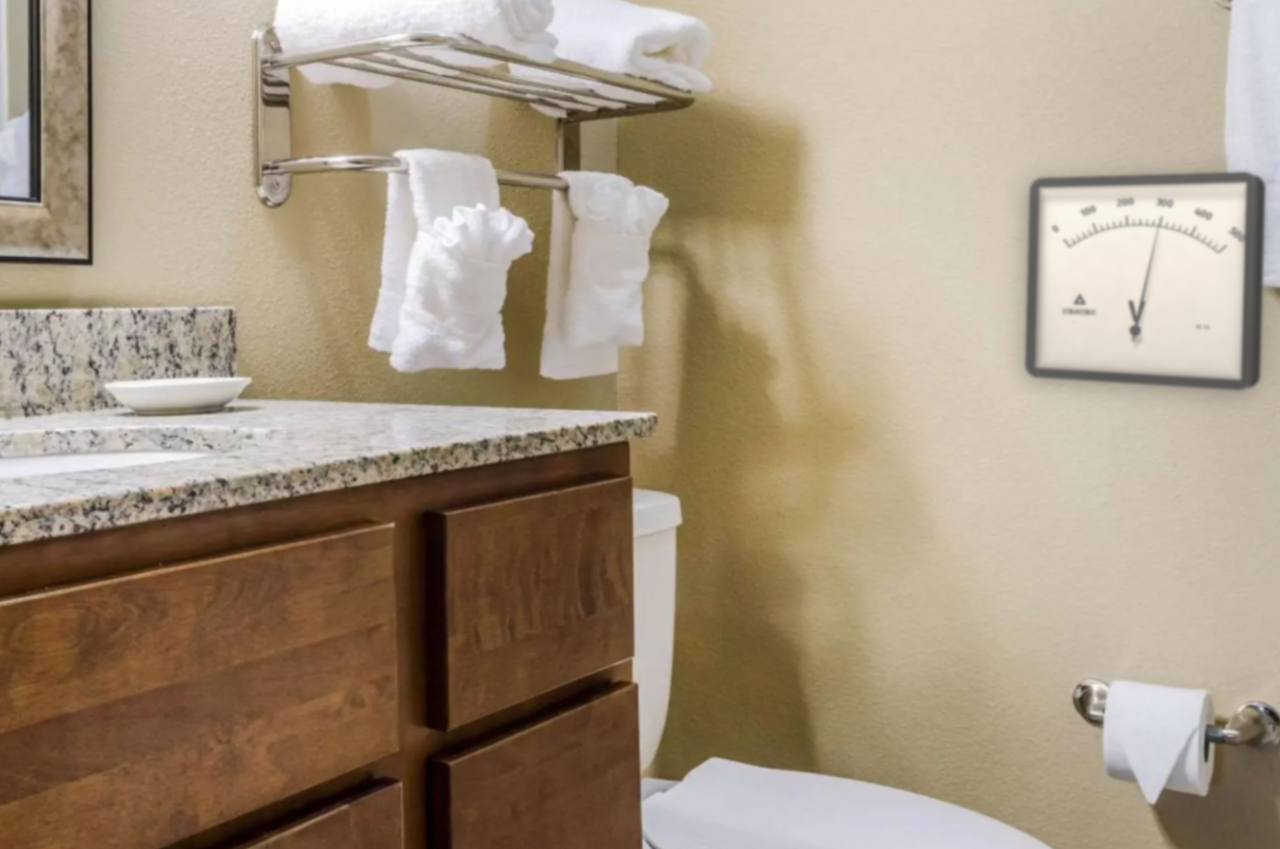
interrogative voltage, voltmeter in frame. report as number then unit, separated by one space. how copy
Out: 300 V
